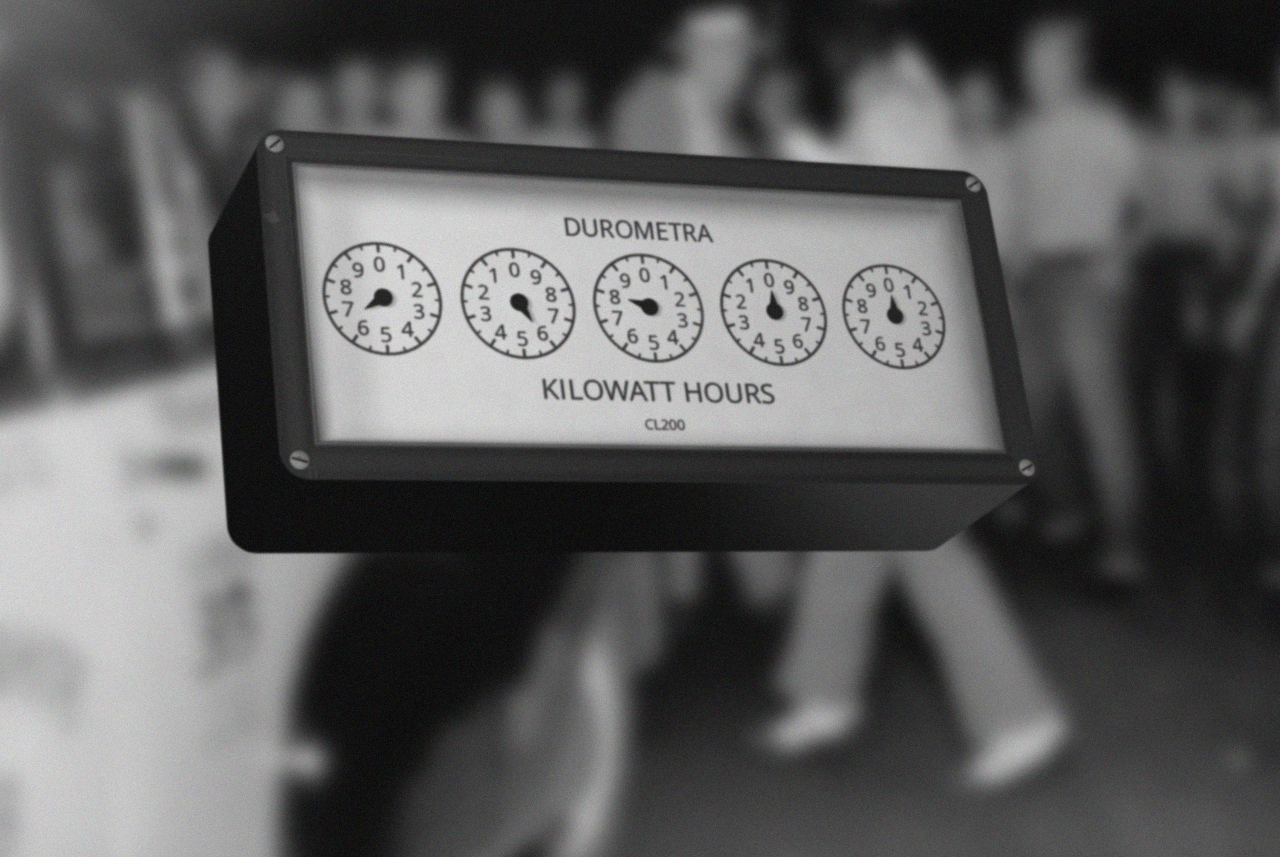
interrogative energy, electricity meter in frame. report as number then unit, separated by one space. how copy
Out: 65800 kWh
